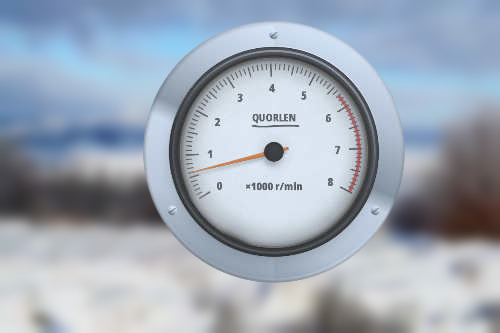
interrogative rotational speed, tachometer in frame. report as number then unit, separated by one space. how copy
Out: 600 rpm
